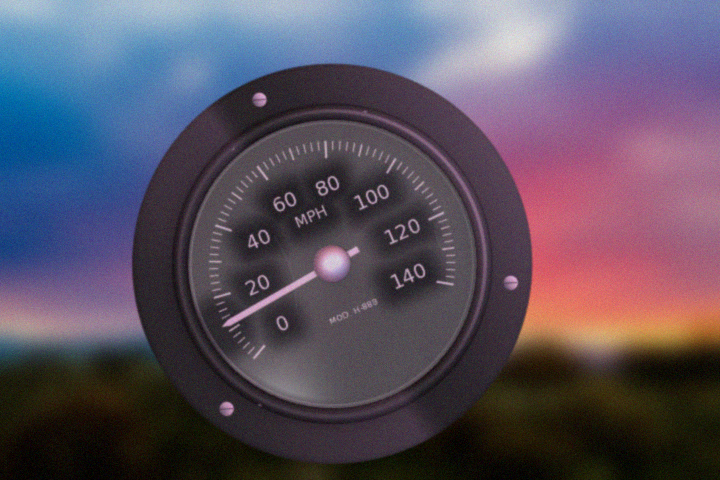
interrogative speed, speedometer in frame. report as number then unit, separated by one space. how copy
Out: 12 mph
